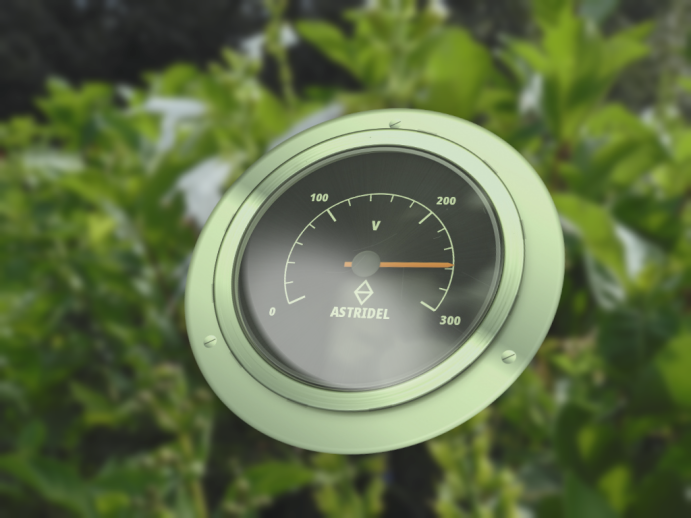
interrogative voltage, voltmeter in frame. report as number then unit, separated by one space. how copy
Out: 260 V
